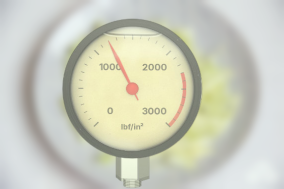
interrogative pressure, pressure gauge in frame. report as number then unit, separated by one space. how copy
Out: 1200 psi
